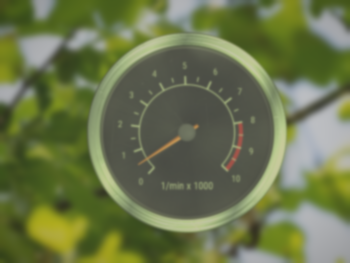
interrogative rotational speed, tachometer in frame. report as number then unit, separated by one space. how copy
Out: 500 rpm
